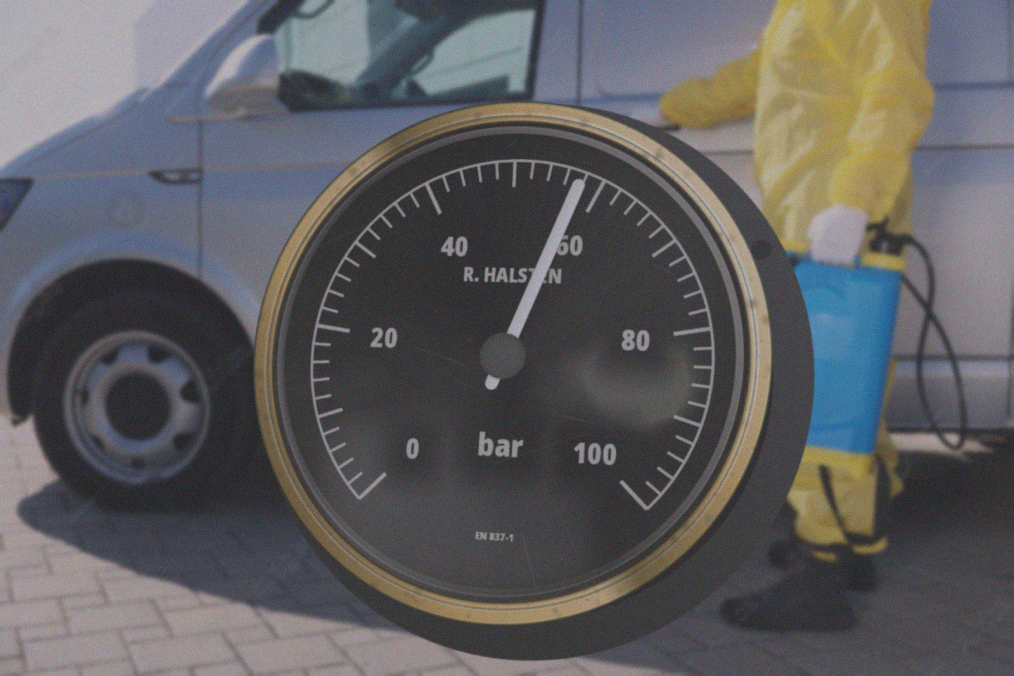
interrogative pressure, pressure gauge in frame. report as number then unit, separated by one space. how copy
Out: 58 bar
